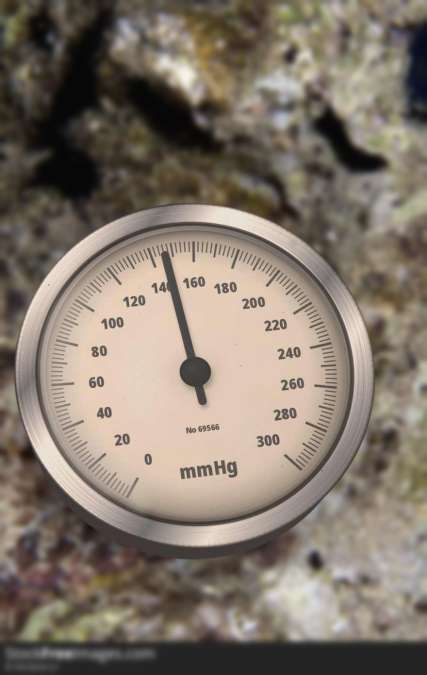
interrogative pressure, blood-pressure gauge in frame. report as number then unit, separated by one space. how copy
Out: 146 mmHg
